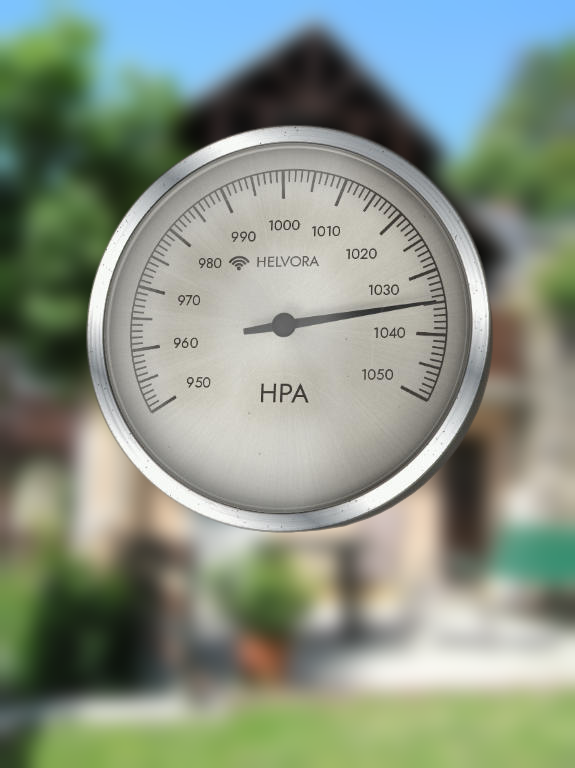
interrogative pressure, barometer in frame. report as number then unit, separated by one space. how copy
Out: 1035 hPa
